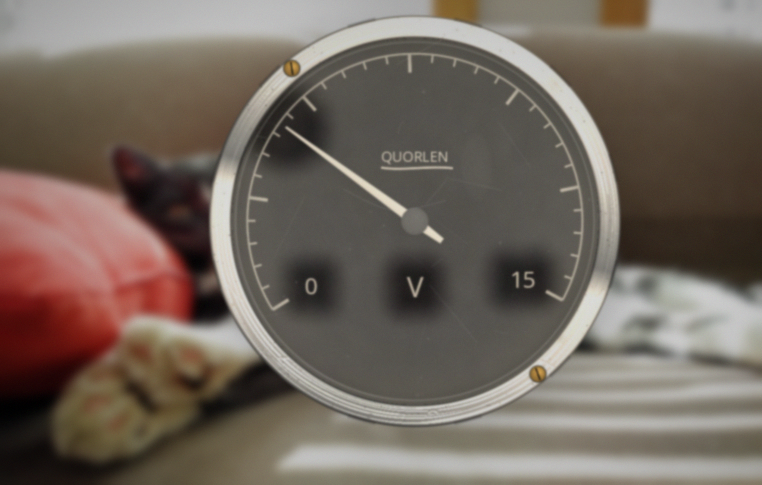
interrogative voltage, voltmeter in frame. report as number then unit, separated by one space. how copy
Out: 4.25 V
